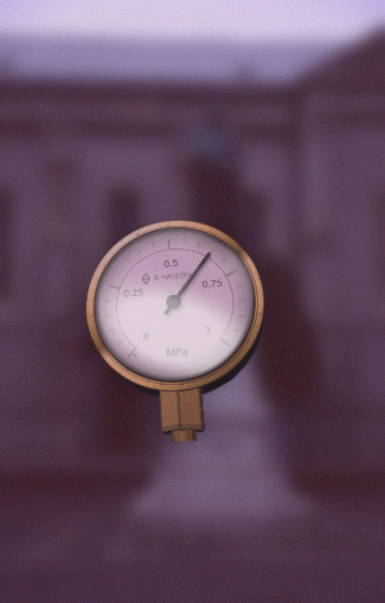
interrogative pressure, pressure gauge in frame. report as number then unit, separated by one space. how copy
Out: 0.65 MPa
